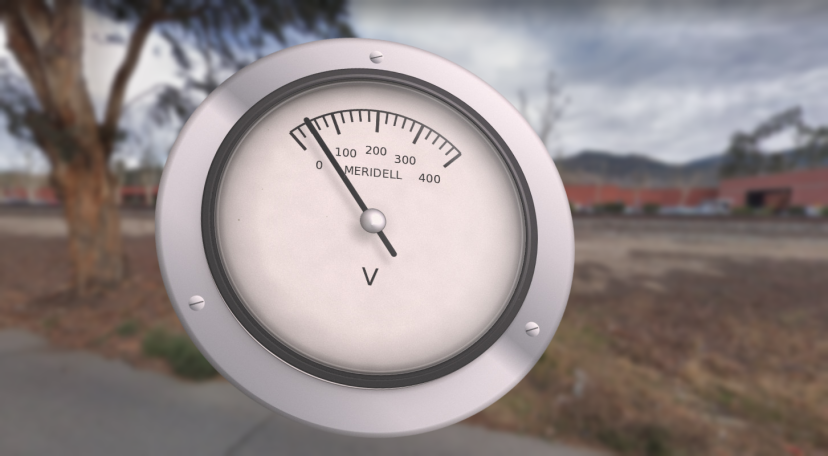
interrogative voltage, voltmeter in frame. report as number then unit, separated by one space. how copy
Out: 40 V
